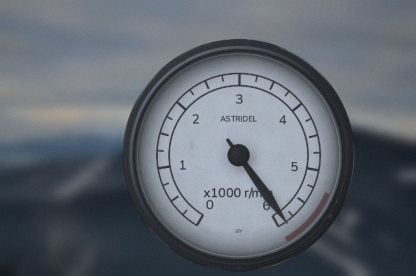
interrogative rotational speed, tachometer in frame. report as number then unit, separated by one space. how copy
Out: 5875 rpm
